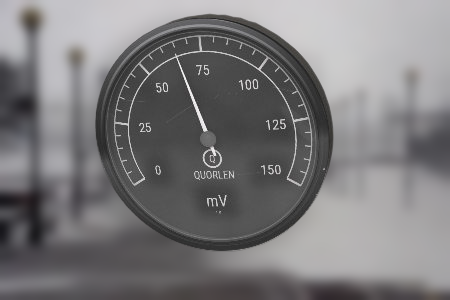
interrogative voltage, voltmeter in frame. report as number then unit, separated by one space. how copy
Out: 65 mV
